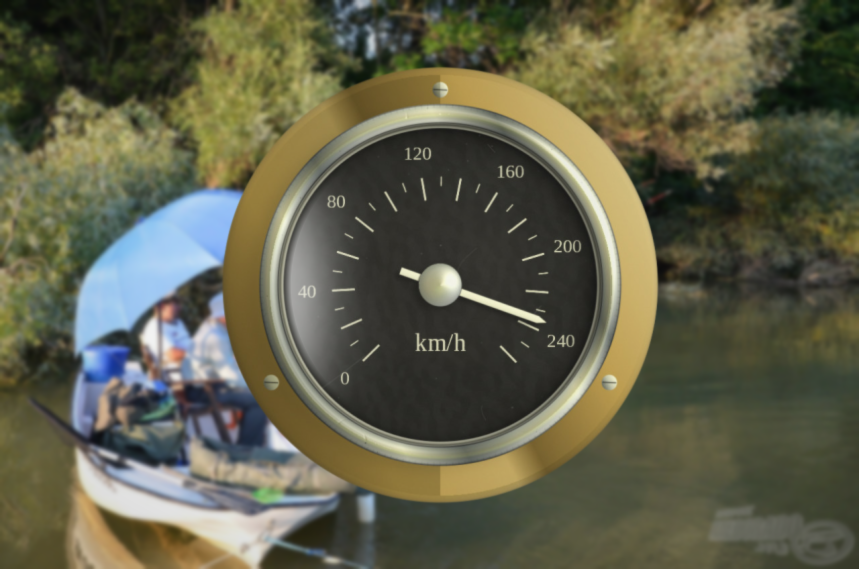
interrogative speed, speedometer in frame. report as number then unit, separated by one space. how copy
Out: 235 km/h
